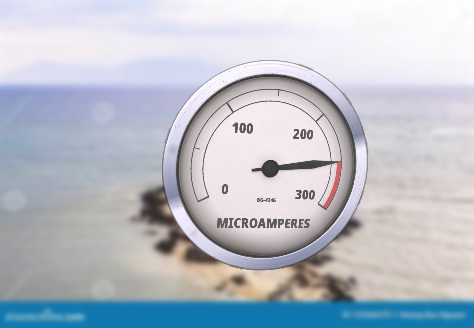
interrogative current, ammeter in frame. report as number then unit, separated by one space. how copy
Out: 250 µA
